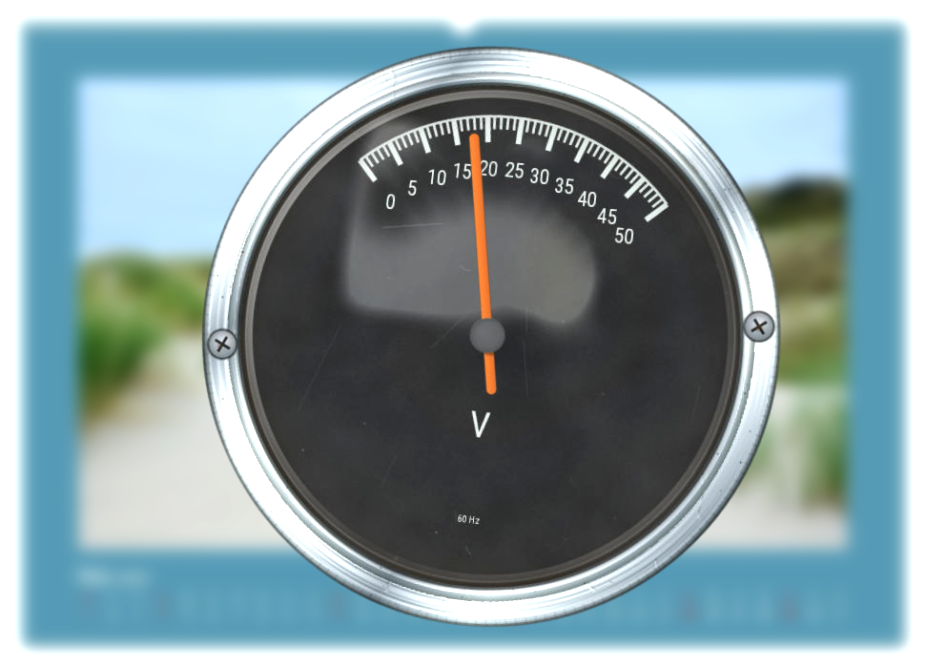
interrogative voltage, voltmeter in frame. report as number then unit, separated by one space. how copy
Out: 18 V
